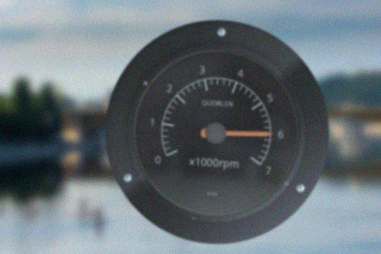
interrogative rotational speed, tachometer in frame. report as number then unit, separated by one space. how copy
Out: 6000 rpm
